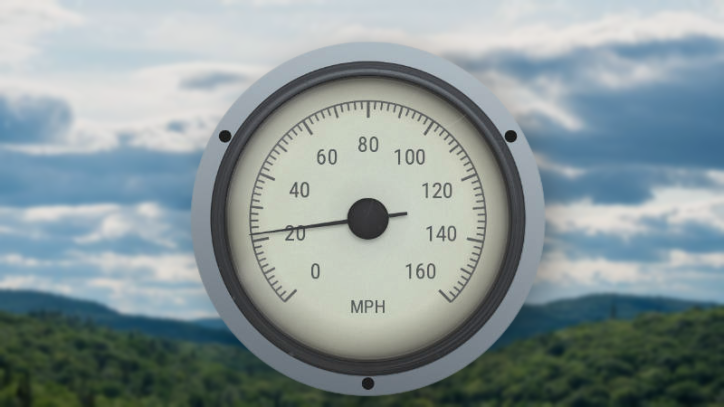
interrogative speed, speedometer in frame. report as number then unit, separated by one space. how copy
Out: 22 mph
